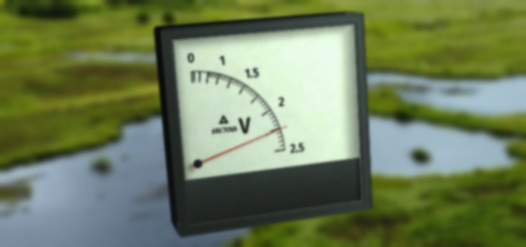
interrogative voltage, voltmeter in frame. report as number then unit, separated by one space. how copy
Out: 2.25 V
